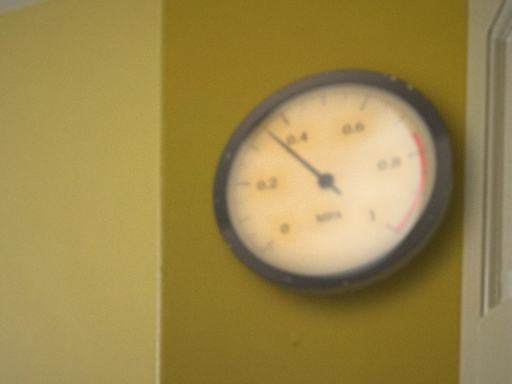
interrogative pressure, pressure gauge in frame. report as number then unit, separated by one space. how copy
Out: 0.35 MPa
